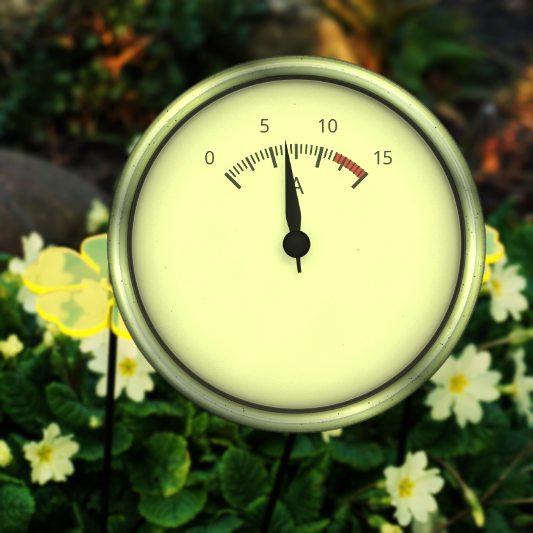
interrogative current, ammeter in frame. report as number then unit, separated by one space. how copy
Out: 6.5 A
